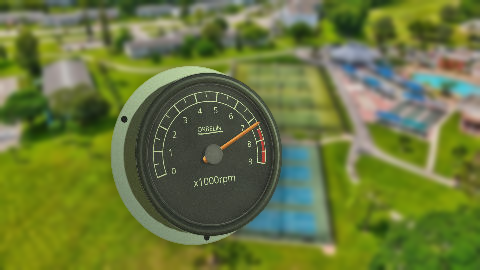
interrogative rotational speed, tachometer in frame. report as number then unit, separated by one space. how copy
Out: 7250 rpm
